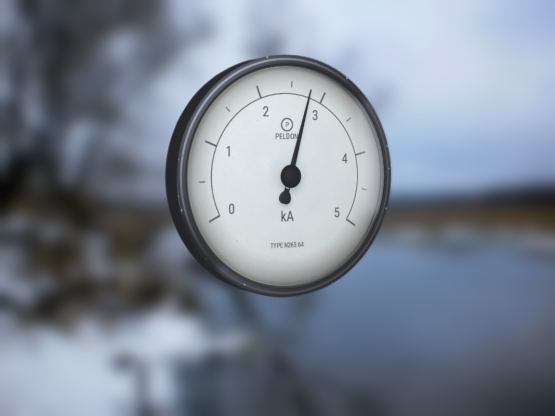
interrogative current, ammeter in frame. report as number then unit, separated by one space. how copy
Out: 2.75 kA
